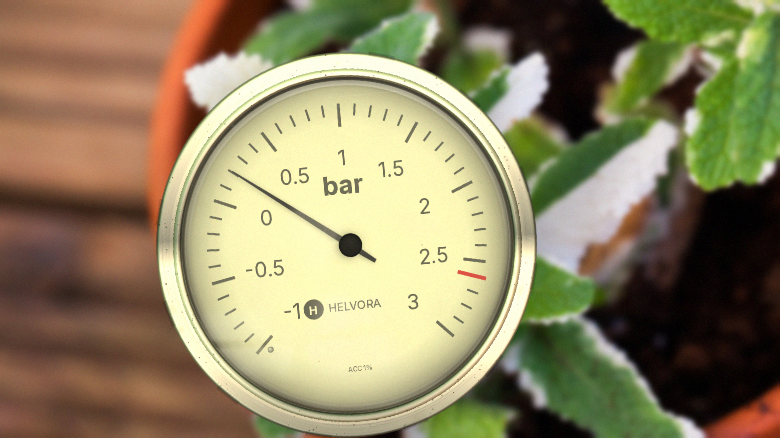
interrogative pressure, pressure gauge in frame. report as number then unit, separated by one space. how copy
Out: 0.2 bar
